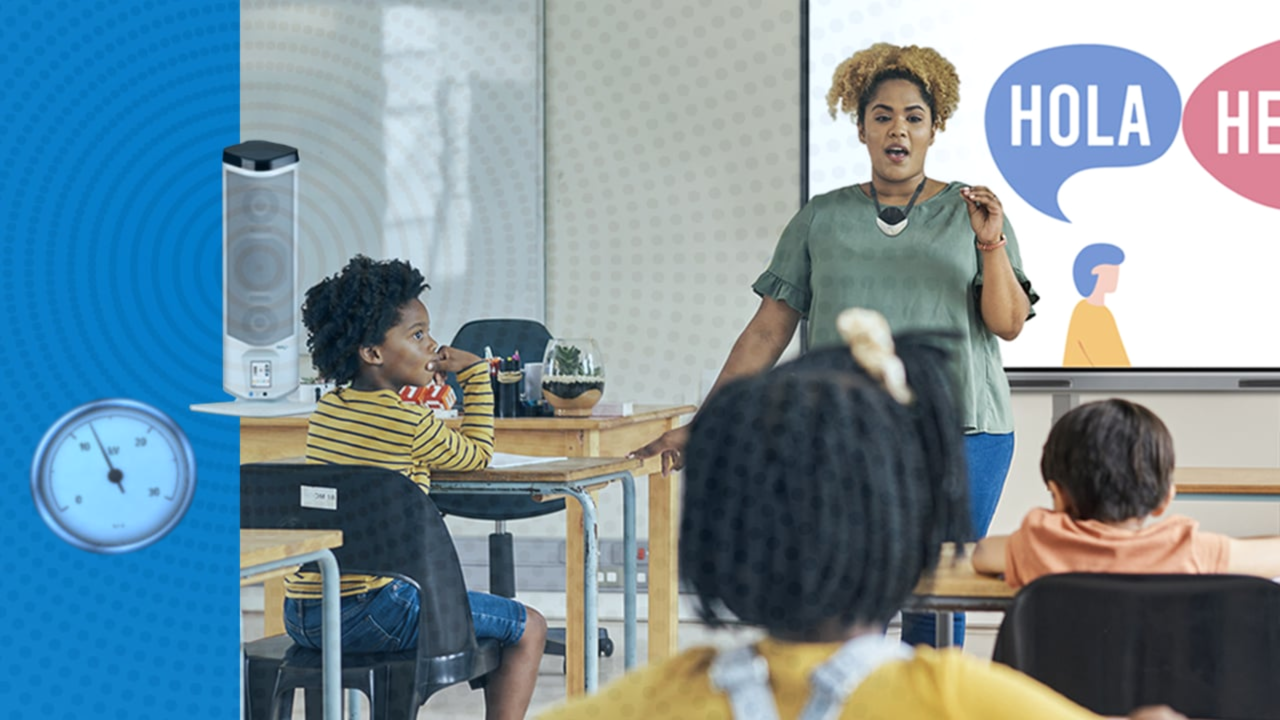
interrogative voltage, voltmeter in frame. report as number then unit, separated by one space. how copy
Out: 12.5 kV
